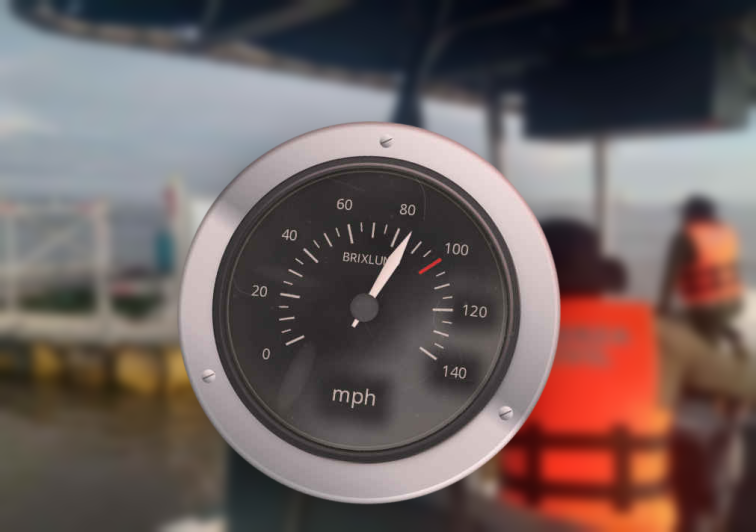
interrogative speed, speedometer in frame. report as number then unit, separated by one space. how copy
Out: 85 mph
